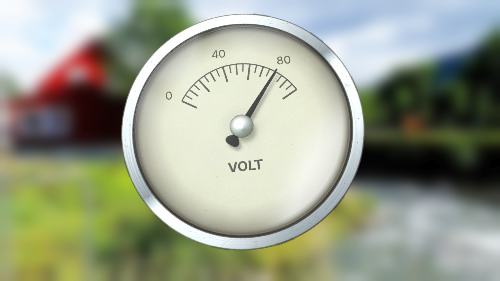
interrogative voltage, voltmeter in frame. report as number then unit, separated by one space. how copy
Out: 80 V
